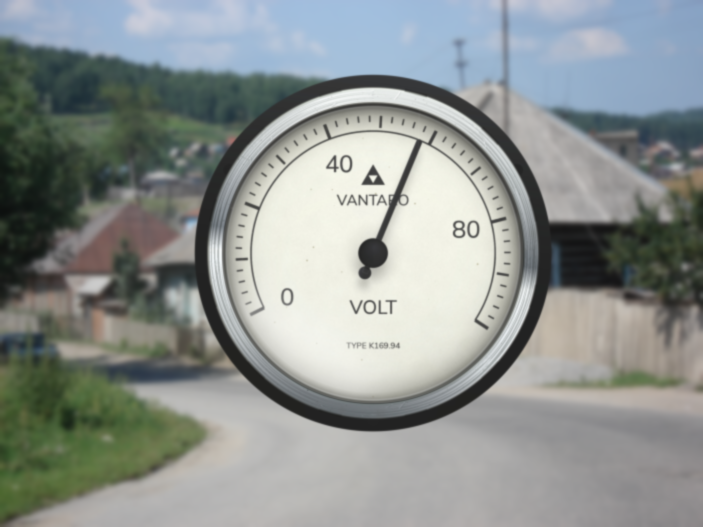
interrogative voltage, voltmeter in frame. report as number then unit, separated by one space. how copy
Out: 58 V
